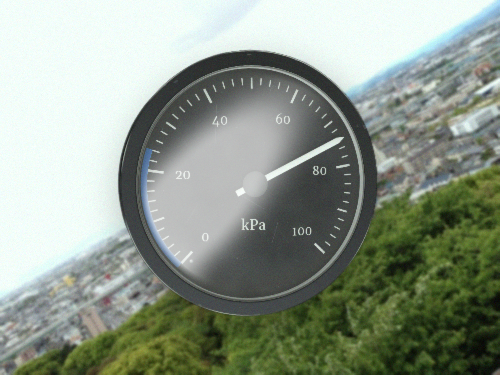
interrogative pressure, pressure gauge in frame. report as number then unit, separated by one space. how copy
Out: 74 kPa
